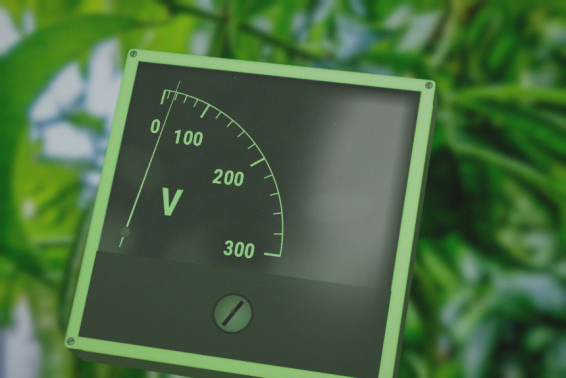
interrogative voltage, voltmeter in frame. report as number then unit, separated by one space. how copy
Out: 40 V
